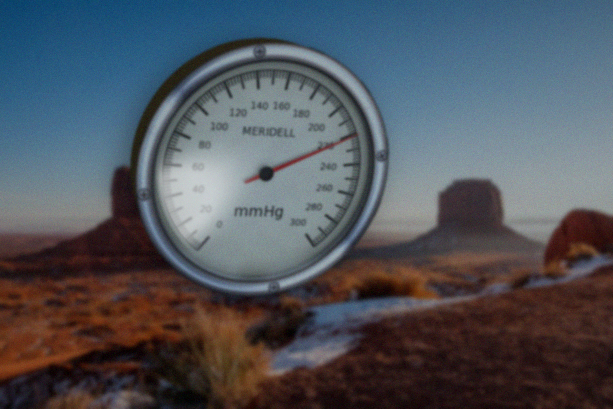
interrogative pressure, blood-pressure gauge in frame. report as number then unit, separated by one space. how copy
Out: 220 mmHg
